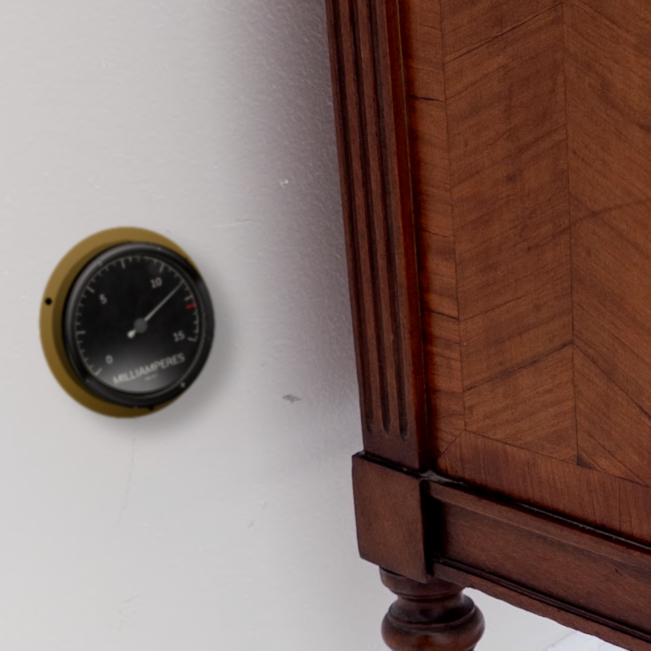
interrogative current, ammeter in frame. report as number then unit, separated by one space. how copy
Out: 11.5 mA
